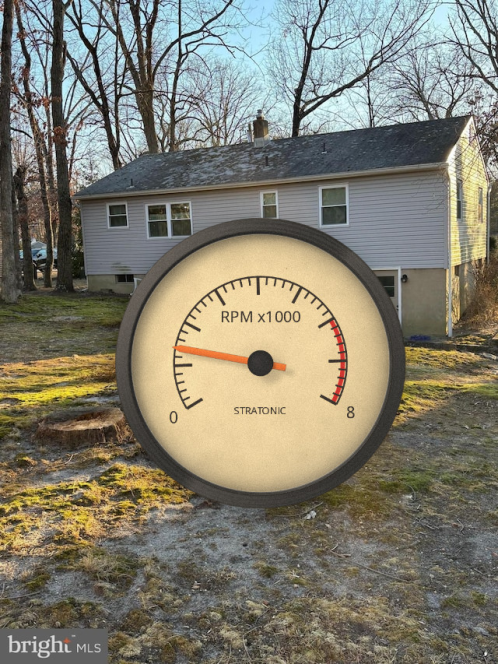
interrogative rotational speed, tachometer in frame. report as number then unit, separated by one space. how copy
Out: 1400 rpm
